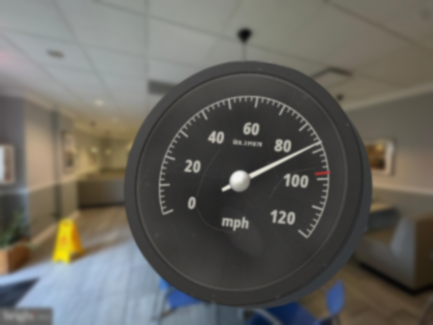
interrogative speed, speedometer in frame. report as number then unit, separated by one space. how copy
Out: 88 mph
